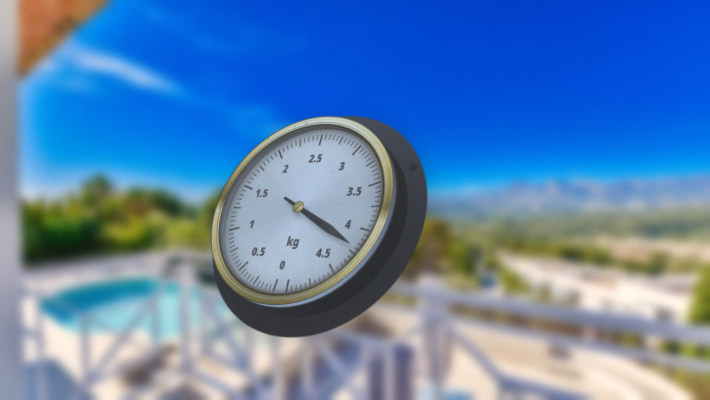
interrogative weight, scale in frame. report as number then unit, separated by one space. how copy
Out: 4.2 kg
